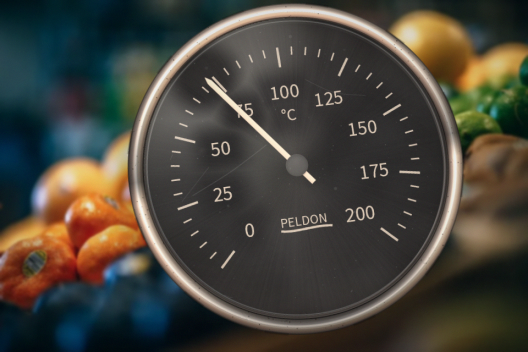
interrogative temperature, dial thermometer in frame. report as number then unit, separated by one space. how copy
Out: 72.5 °C
